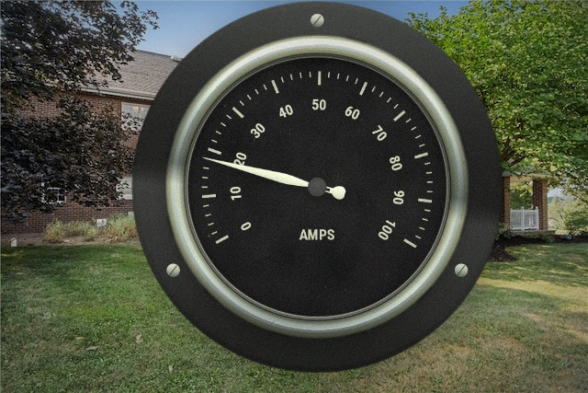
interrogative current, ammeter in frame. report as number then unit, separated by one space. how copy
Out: 18 A
